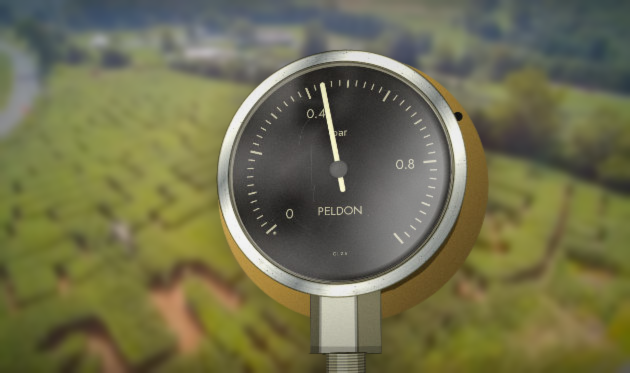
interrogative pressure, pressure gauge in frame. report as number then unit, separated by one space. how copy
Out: 0.44 bar
